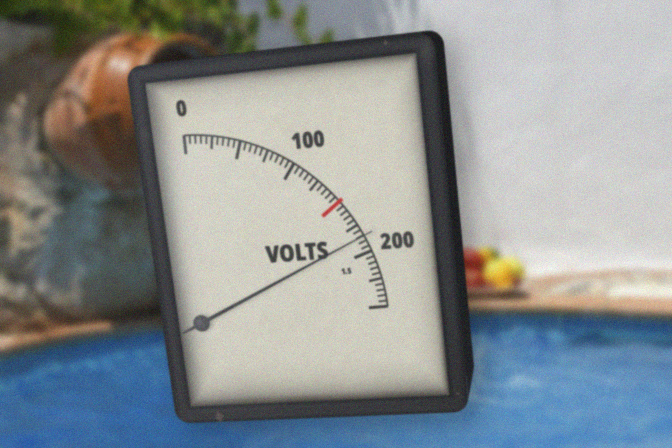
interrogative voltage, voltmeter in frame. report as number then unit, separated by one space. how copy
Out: 185 V
